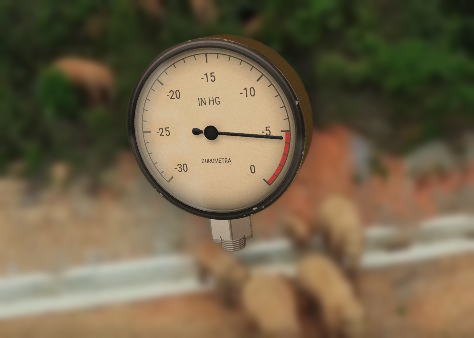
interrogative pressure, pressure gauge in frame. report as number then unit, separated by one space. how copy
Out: -4.5 inHg
